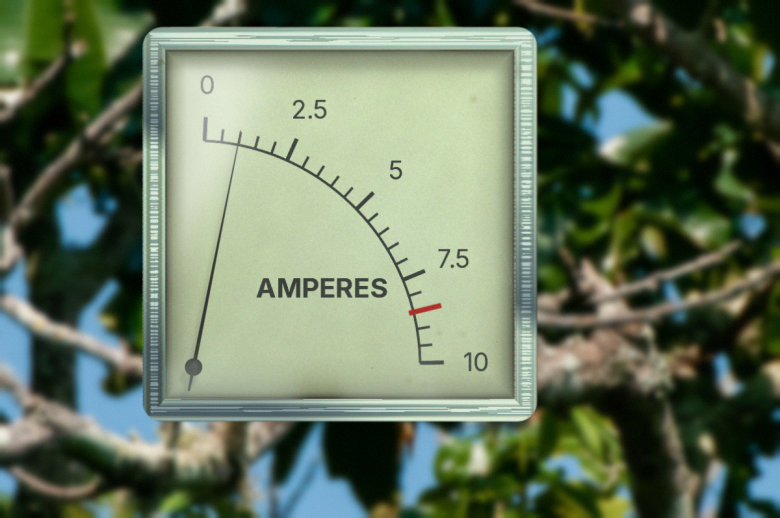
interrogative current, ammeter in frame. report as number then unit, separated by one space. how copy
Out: 1 A
